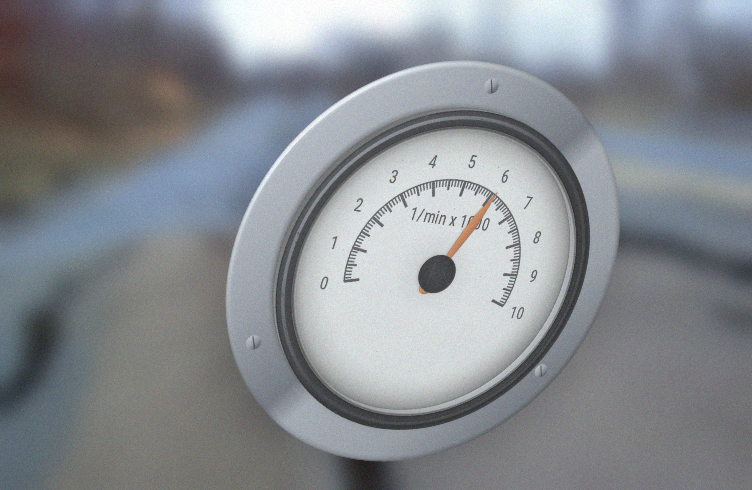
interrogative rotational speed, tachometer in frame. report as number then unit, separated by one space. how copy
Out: 6000 rpm
